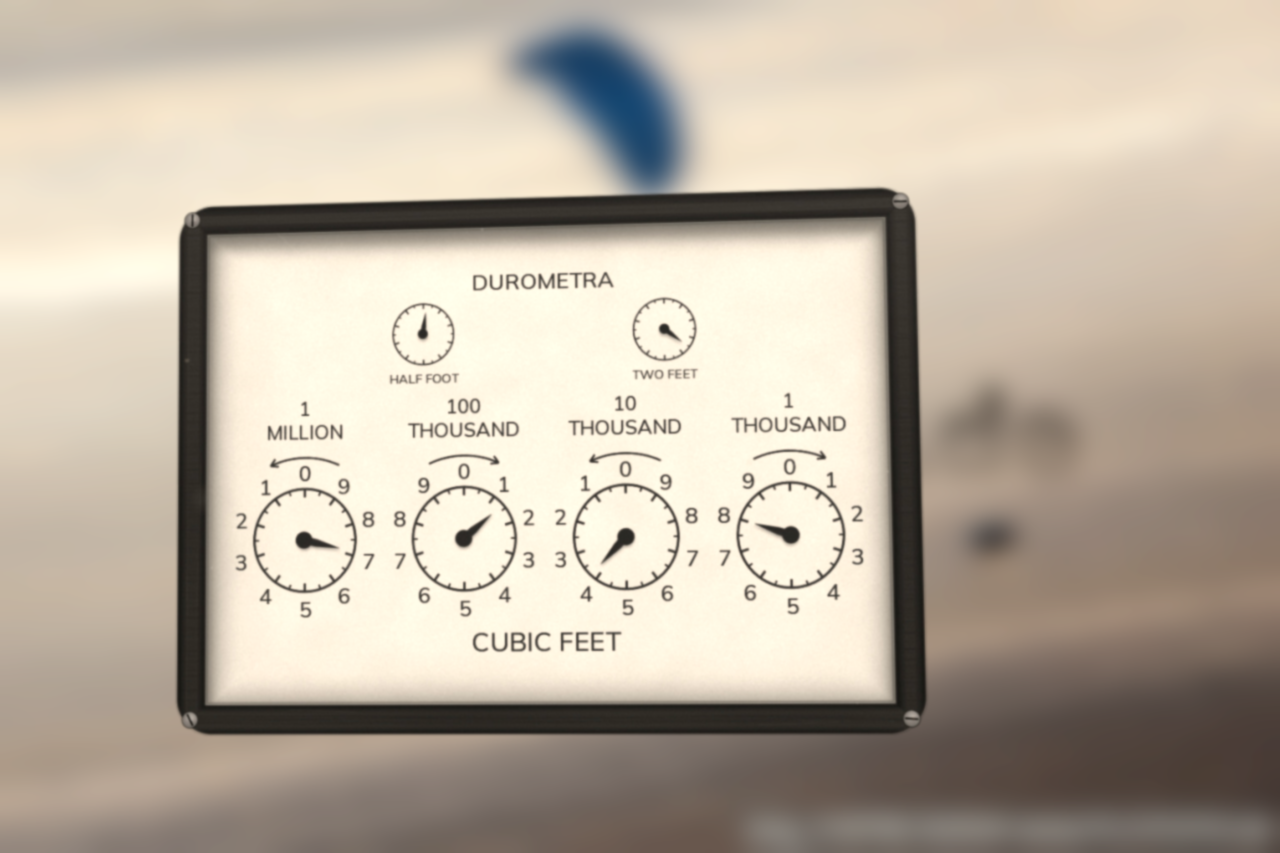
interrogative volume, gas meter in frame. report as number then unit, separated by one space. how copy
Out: 713800 ft³
